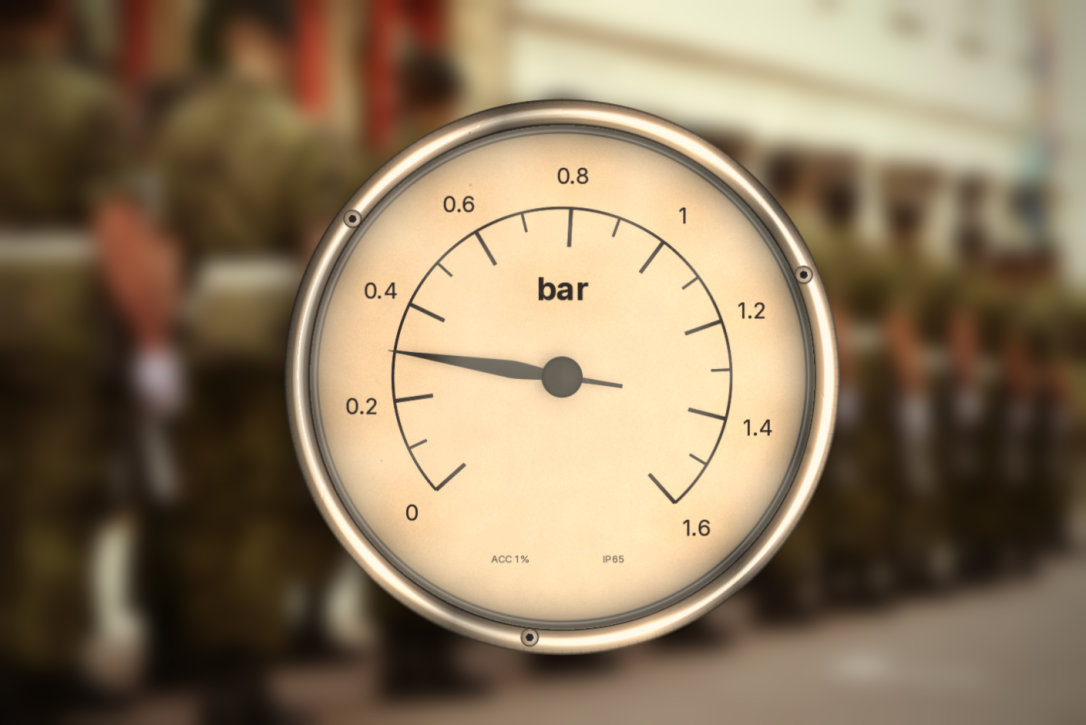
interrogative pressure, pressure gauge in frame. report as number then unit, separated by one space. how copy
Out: 0.3 bar
